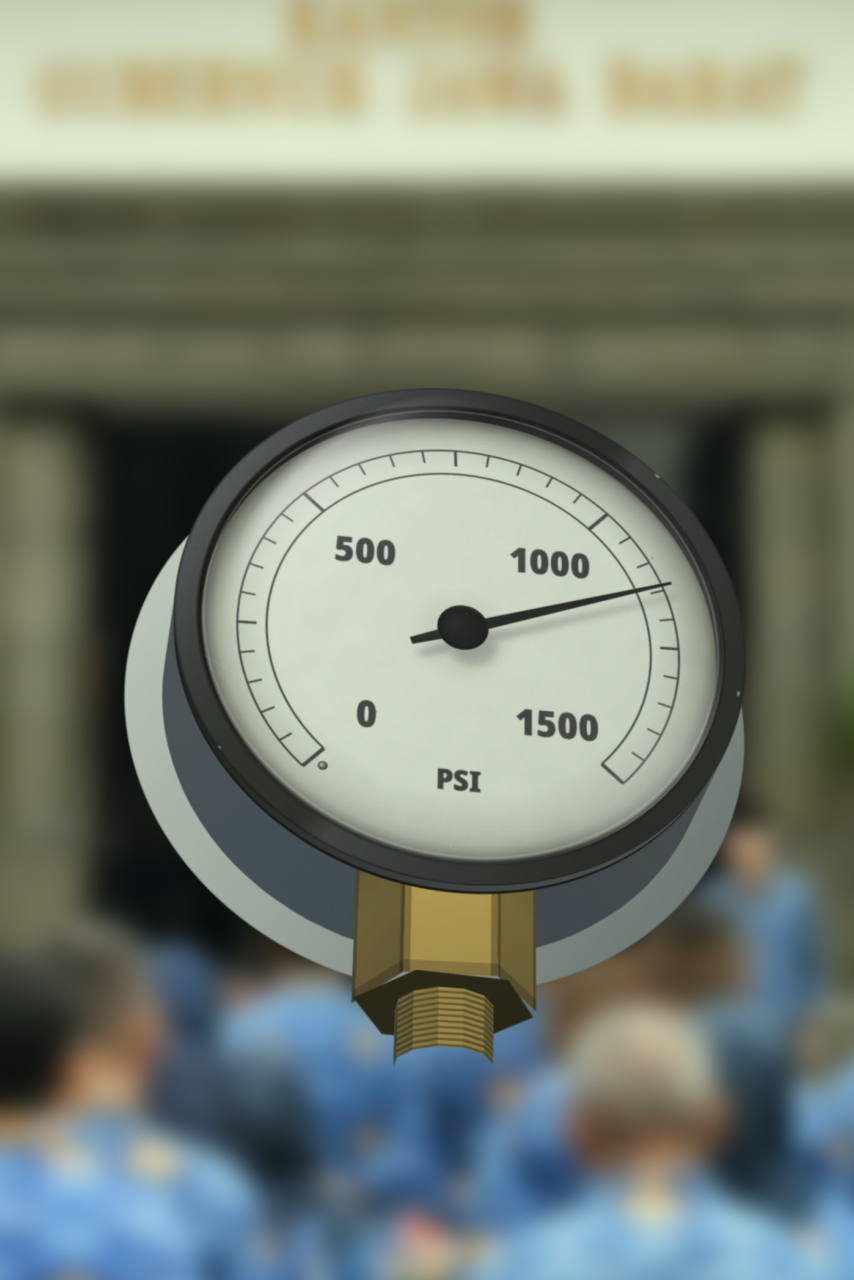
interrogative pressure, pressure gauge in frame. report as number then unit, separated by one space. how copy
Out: 1150 psi
